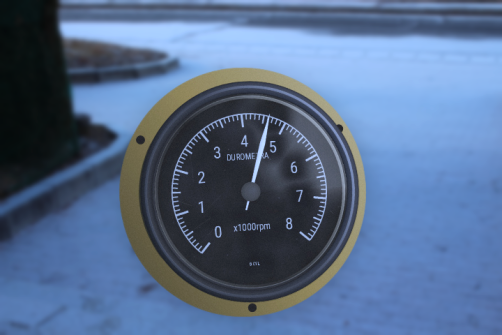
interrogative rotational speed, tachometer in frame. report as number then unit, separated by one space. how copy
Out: 4600 rpm
